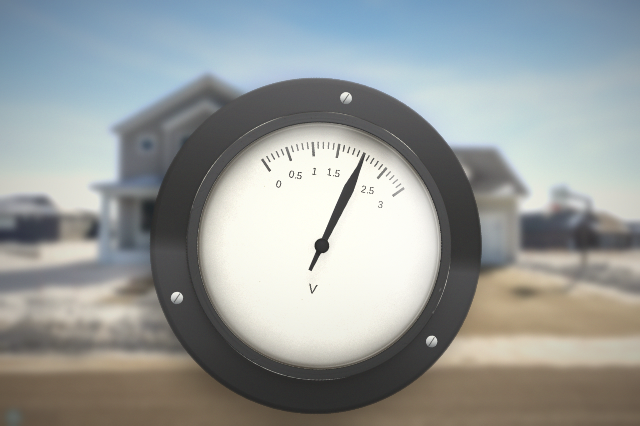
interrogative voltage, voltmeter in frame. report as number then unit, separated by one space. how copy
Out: 2 V
